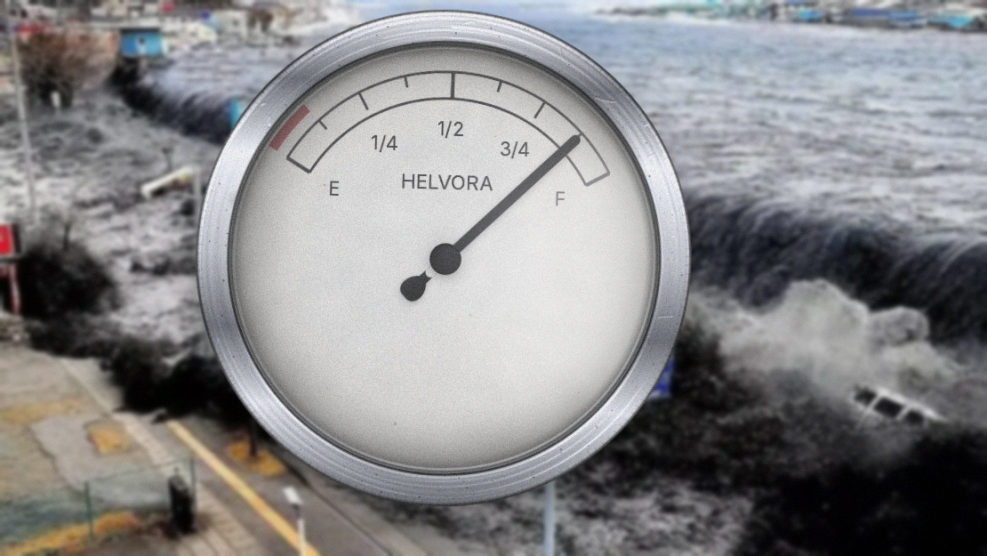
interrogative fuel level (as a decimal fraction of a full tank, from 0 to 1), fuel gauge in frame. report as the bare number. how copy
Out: 0.875
